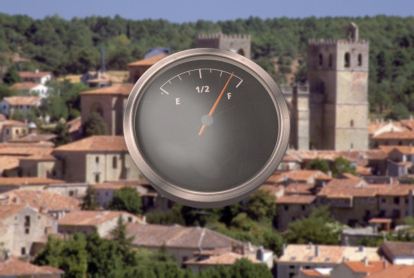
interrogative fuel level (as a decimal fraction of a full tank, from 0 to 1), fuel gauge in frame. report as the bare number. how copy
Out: 0.875
